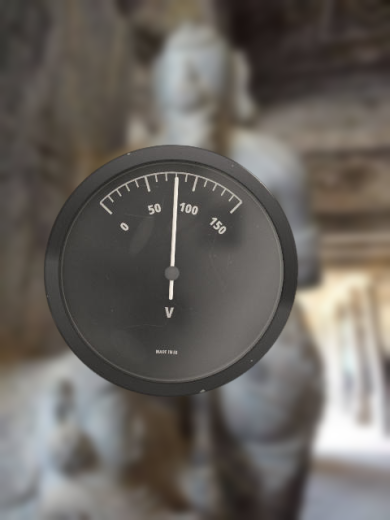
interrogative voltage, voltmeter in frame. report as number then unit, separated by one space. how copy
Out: 80 V
